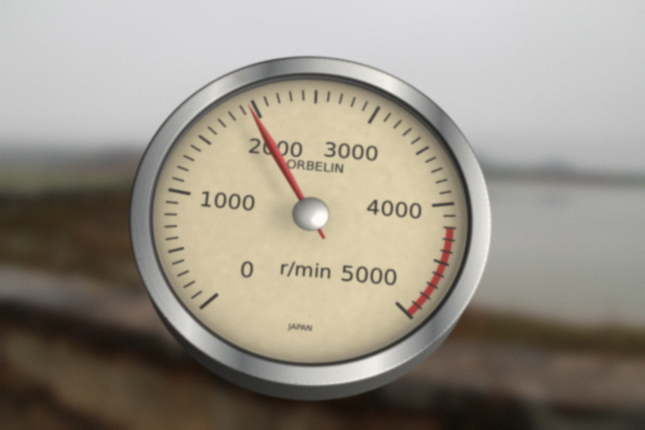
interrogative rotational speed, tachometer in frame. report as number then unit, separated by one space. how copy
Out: 1950 rpm
